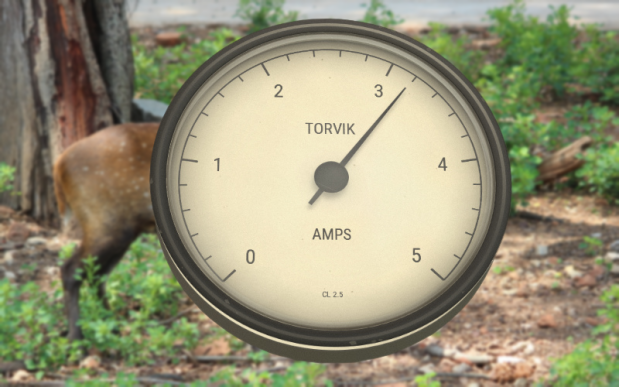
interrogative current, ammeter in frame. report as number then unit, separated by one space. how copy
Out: 3.2 A
